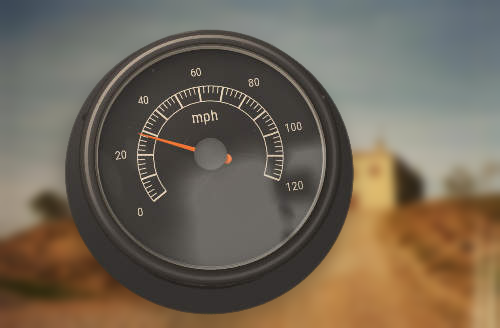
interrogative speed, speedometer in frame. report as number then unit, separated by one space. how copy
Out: 28 mph
